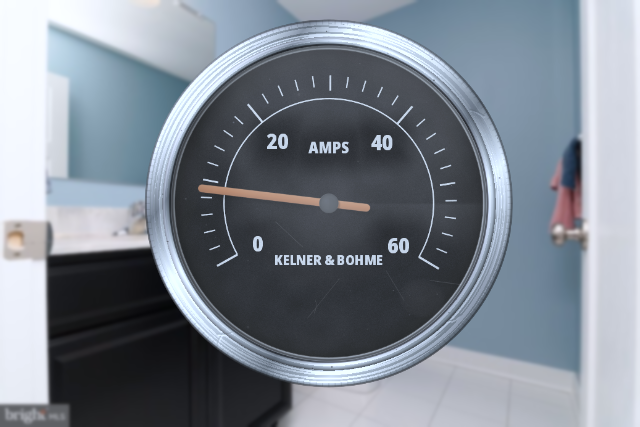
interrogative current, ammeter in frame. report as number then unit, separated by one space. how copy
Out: 9 A
